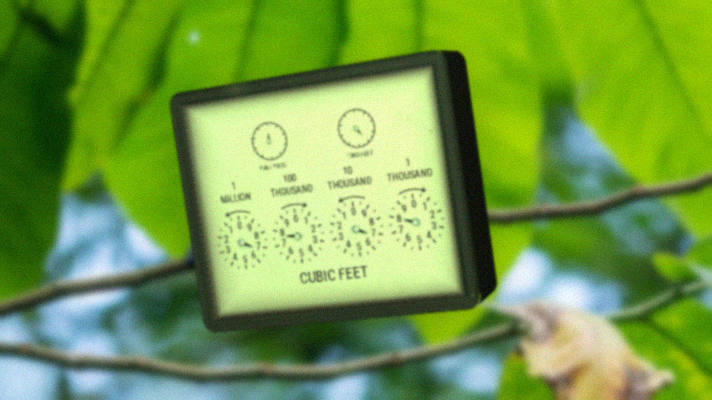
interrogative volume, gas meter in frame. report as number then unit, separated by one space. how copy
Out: 676800 ft³
